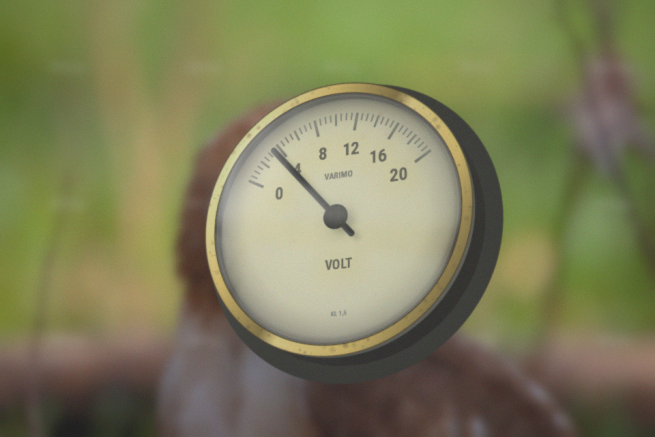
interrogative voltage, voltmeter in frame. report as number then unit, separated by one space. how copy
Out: 3.5 V
